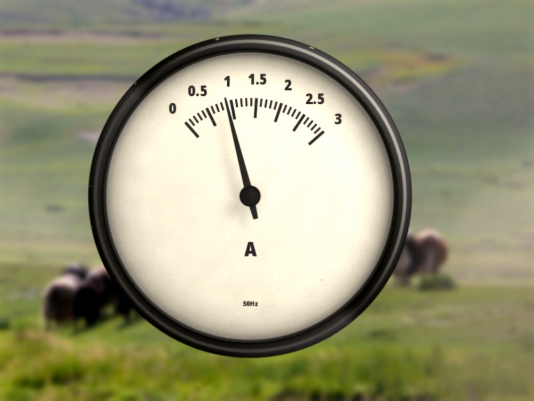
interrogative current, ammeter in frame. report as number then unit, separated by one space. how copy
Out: 0.9 A
